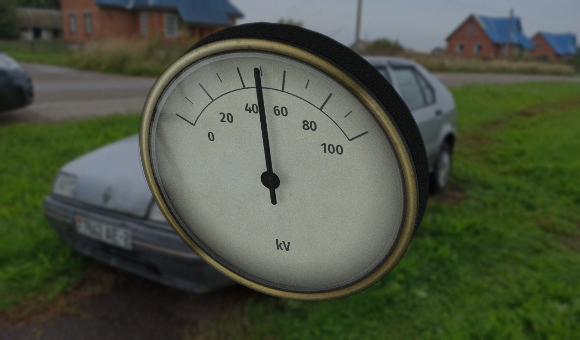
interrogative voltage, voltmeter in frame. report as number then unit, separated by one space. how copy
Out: 50 kV
